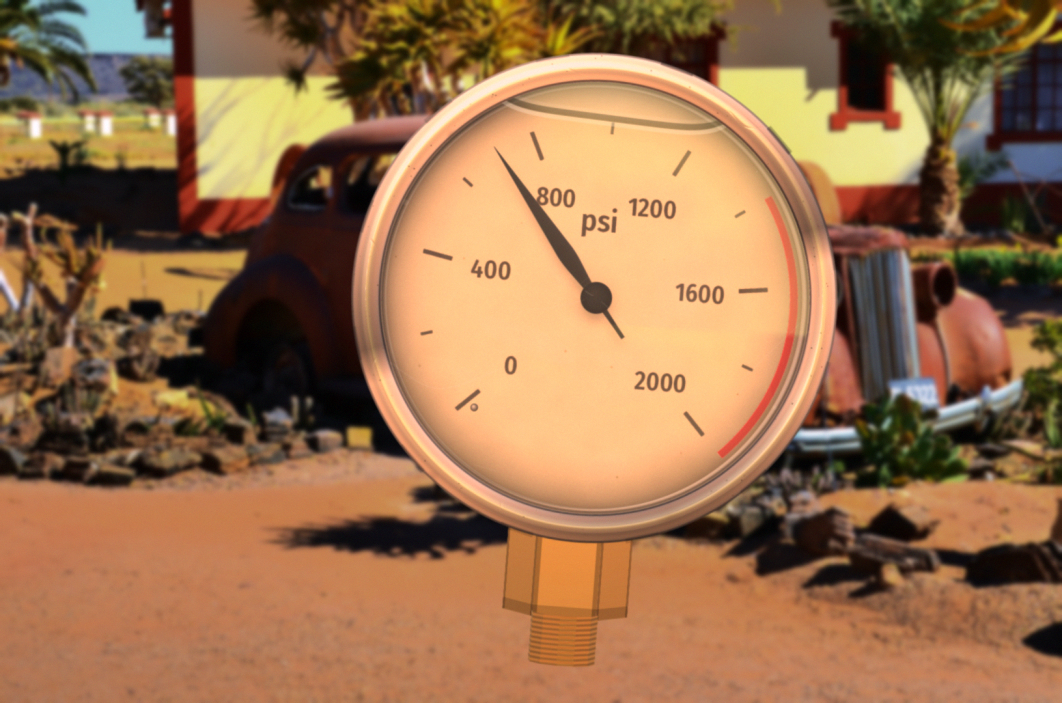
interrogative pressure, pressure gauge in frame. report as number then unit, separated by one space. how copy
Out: 700 psi
